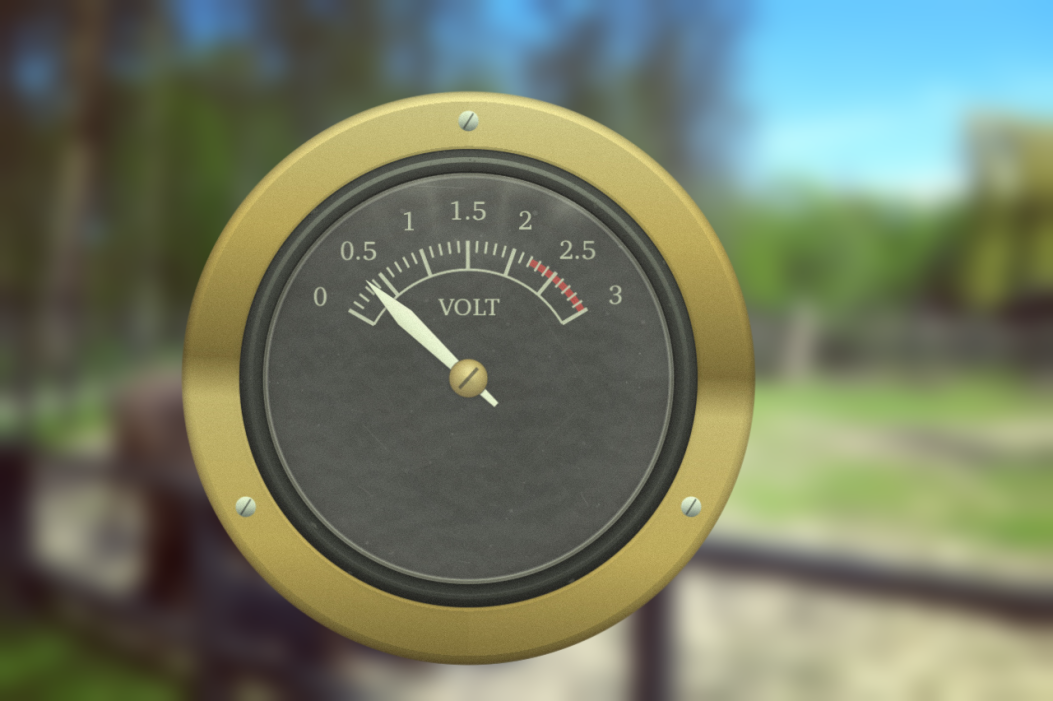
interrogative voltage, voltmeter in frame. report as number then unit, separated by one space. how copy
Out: 0.35 V
